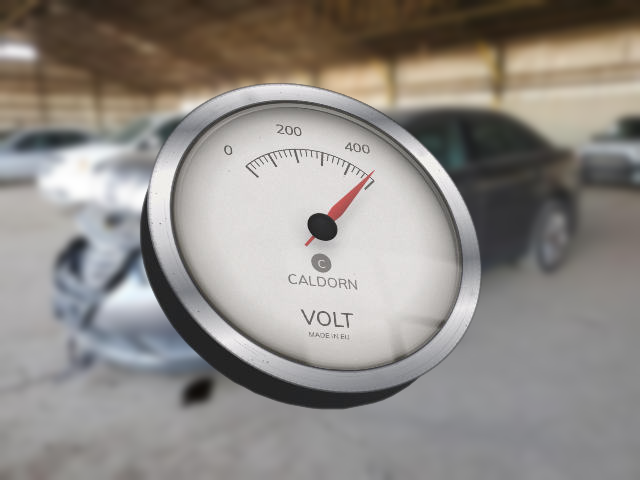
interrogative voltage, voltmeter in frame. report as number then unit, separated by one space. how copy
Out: 480 V
